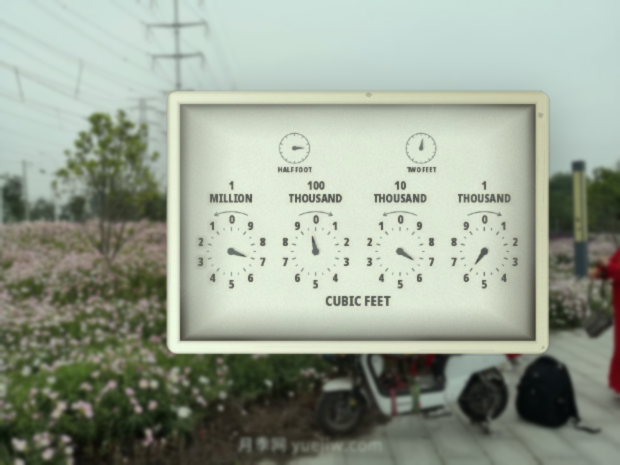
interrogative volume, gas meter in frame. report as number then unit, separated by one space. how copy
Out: 696600 ft³
